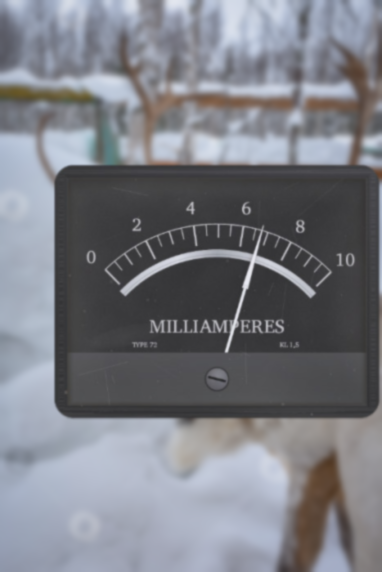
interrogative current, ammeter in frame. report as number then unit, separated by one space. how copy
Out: 6.75 mA
